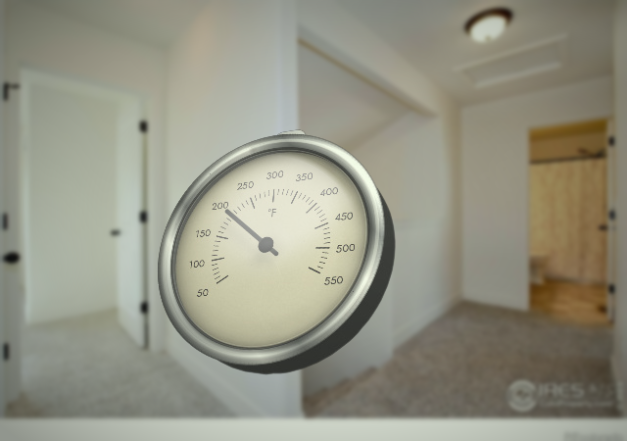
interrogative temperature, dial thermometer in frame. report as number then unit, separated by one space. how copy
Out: 200 °F
